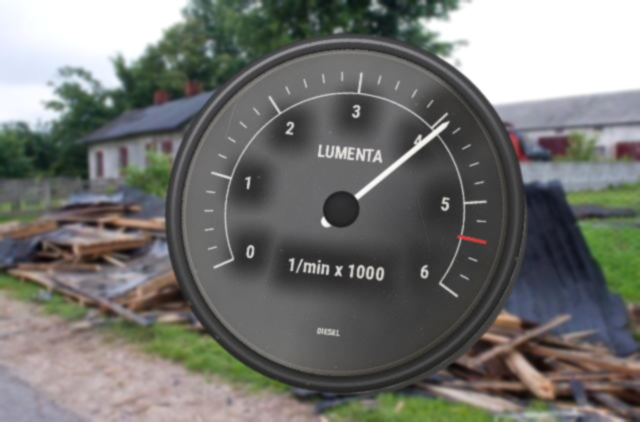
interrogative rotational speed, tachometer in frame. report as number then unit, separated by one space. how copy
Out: 4100 rpm
